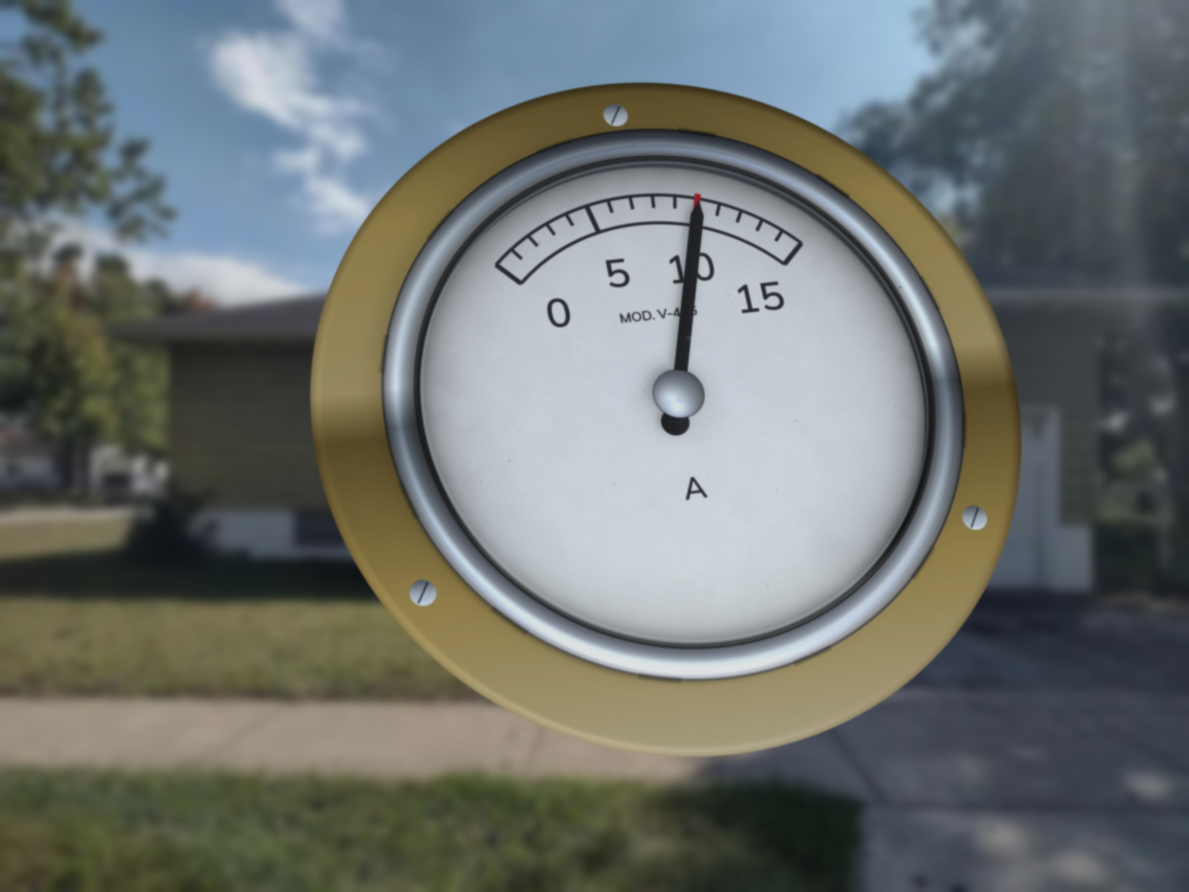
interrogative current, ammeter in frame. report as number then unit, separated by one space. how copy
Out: 10 A
